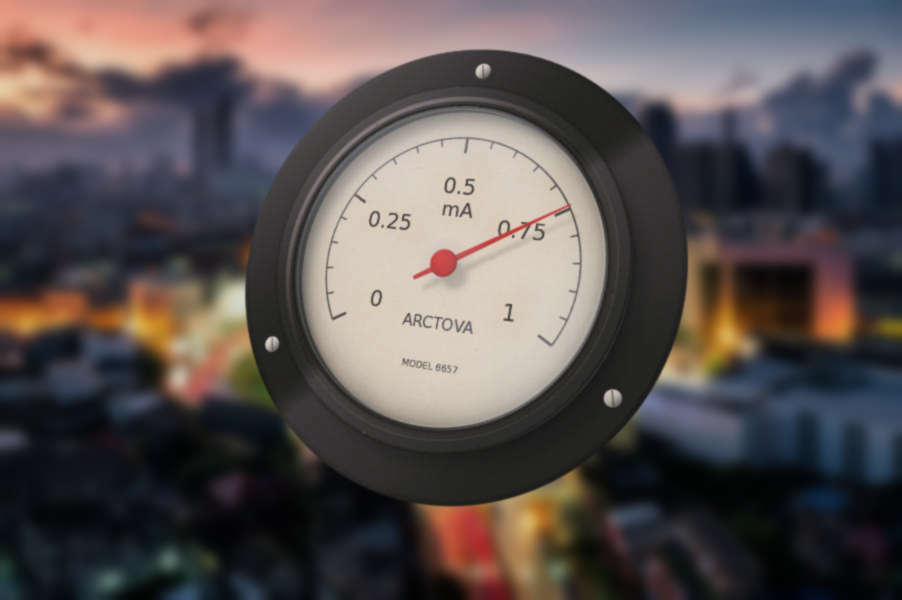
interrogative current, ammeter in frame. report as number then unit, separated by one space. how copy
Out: 0.75 mA
